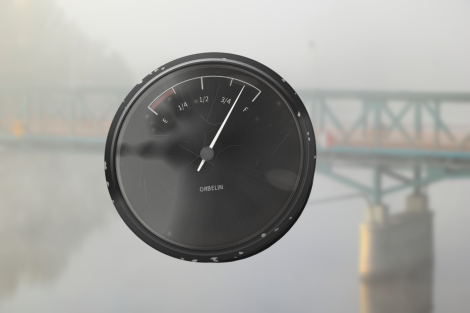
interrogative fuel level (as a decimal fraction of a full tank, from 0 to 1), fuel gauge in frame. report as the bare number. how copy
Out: 0.875
